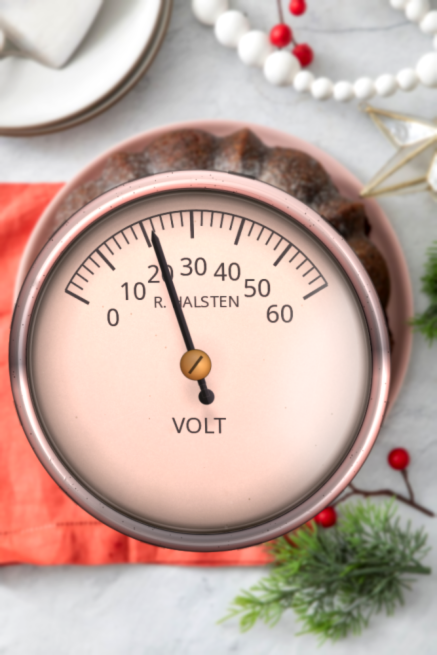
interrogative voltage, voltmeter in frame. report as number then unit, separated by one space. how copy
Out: 22 V
